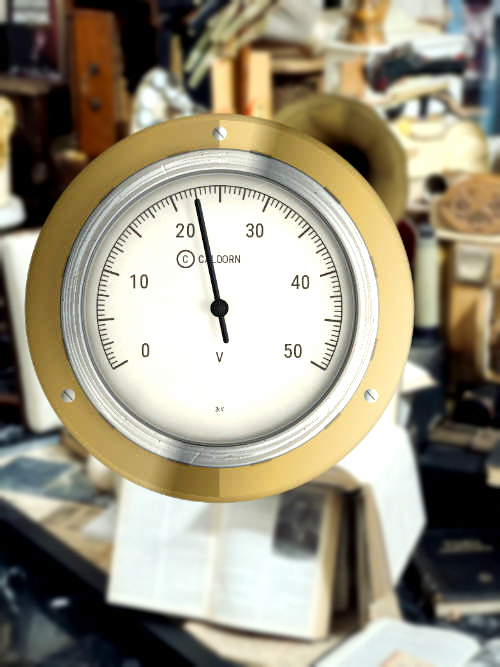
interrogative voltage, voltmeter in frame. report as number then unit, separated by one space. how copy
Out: 22.5 V
